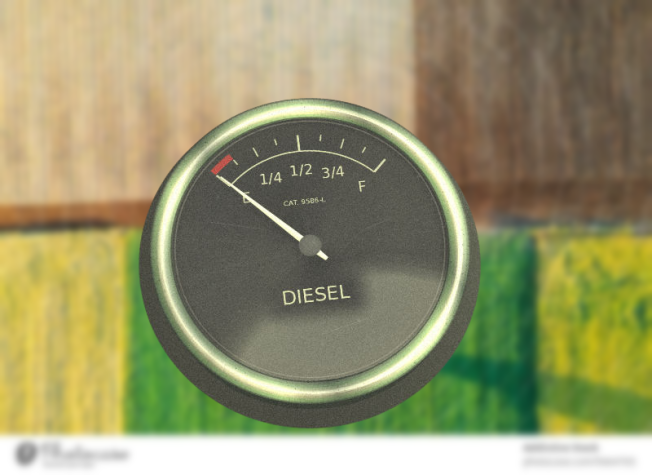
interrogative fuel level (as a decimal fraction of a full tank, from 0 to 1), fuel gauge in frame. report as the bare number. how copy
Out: 0
